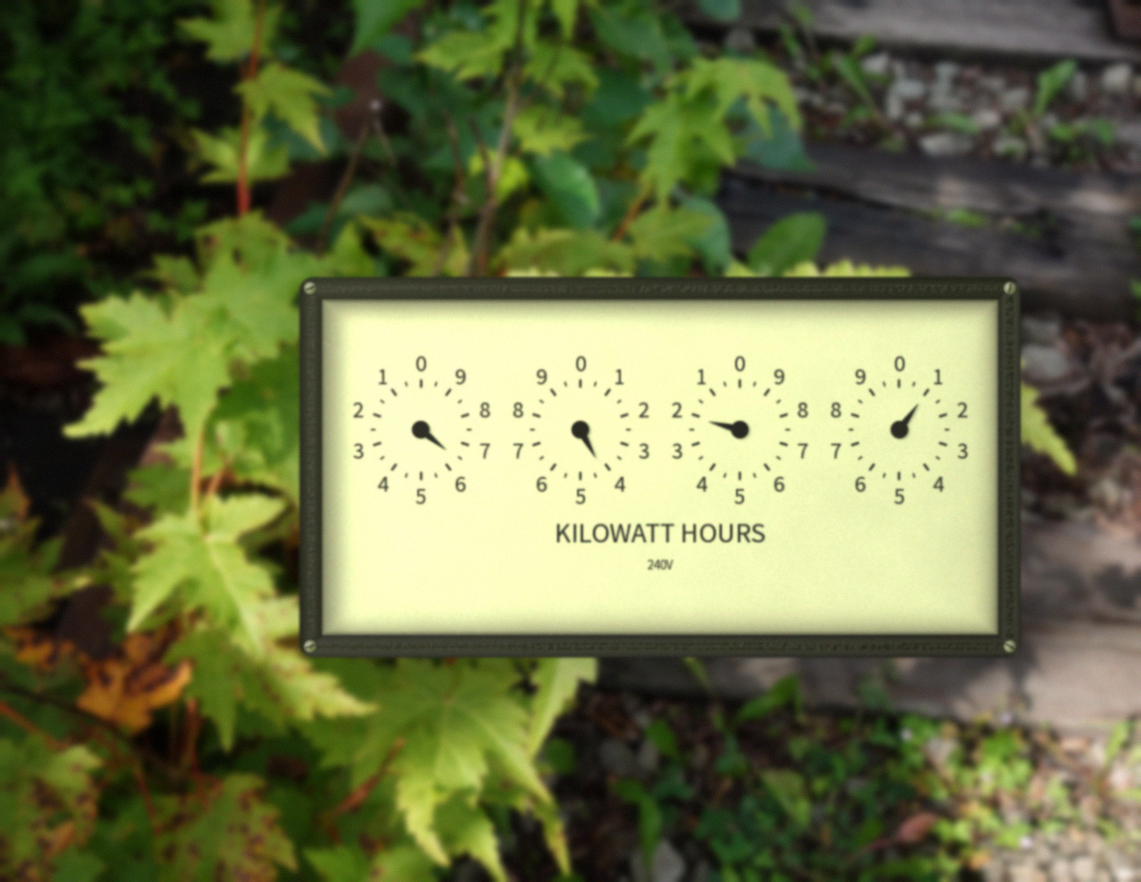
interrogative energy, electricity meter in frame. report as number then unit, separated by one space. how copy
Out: 6421 kWh
